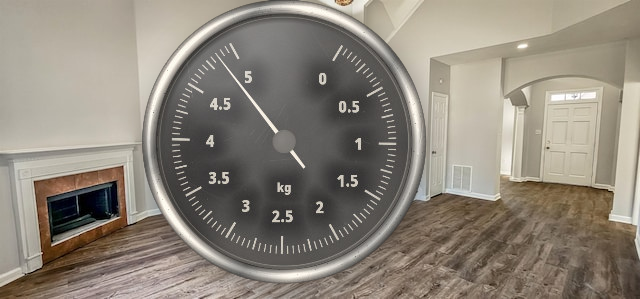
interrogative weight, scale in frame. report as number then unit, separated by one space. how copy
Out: 4.85 kg
